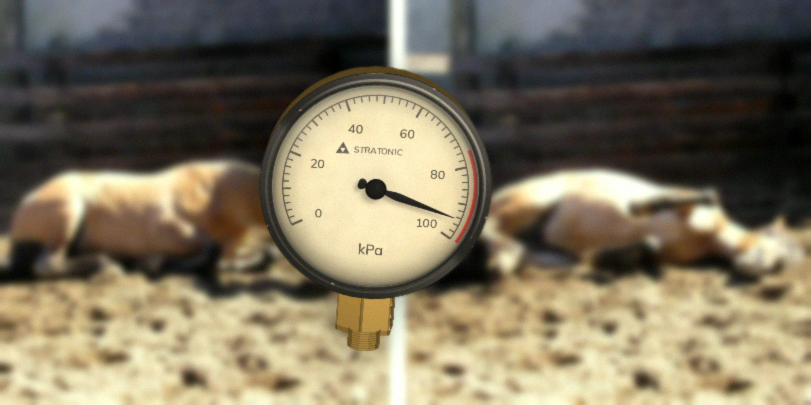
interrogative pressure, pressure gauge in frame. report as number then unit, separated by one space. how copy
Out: 94 kPa
